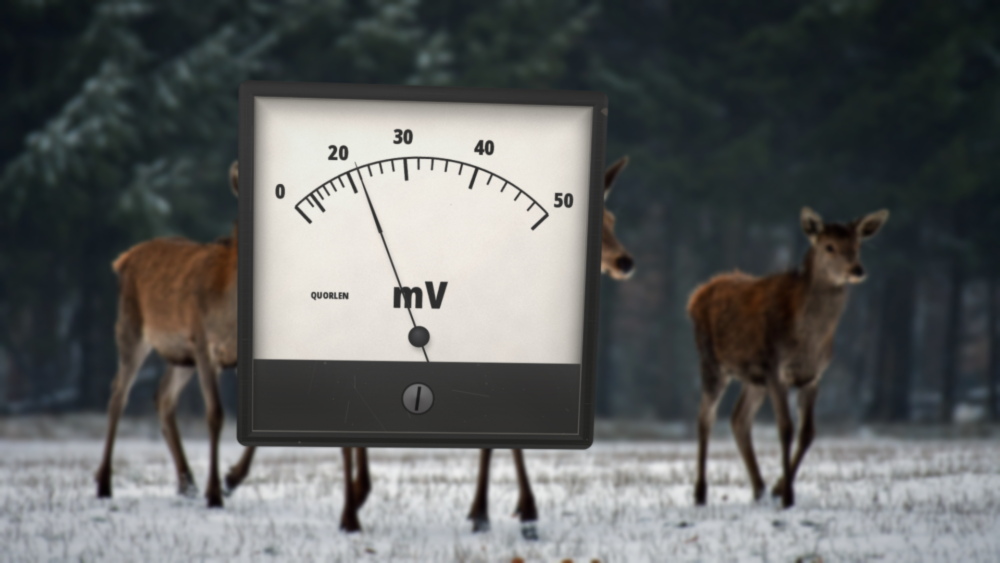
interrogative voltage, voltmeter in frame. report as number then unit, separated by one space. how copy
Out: 22 mV
